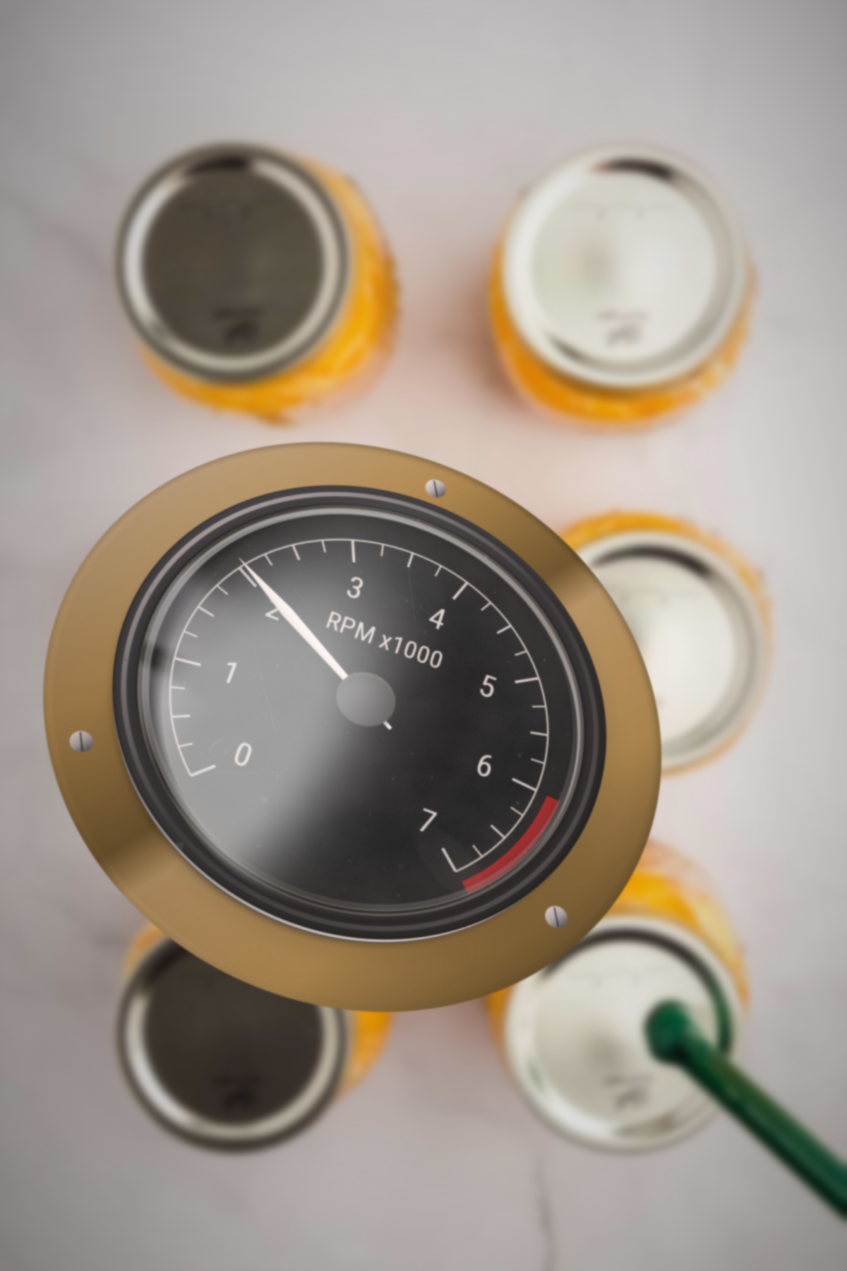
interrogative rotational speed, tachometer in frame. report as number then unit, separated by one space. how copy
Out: 2000 rpm
